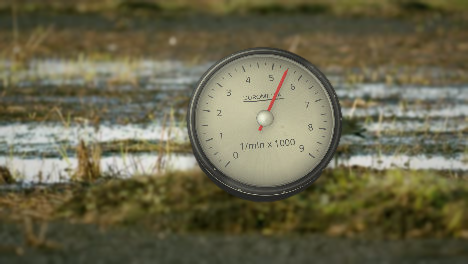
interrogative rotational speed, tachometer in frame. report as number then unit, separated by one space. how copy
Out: 5500 rpm
